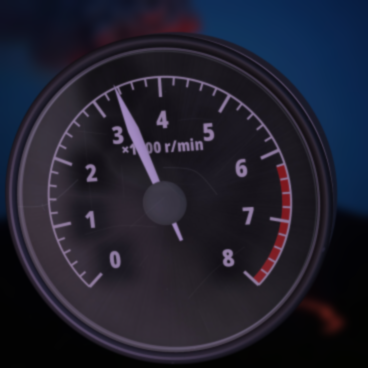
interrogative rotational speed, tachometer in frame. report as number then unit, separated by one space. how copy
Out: 3400 rpm
